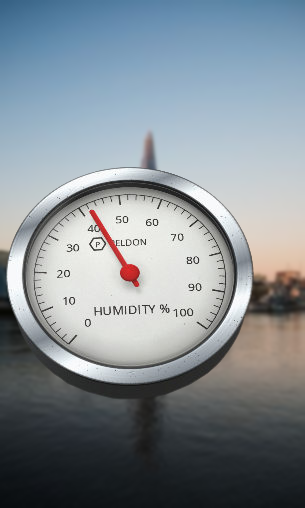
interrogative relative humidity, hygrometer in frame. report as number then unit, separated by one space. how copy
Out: 42 %
